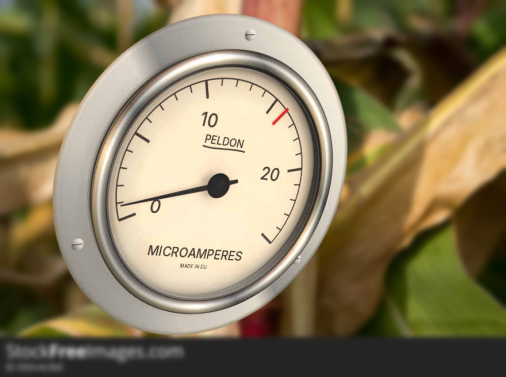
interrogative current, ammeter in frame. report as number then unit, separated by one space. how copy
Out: 1 µA
